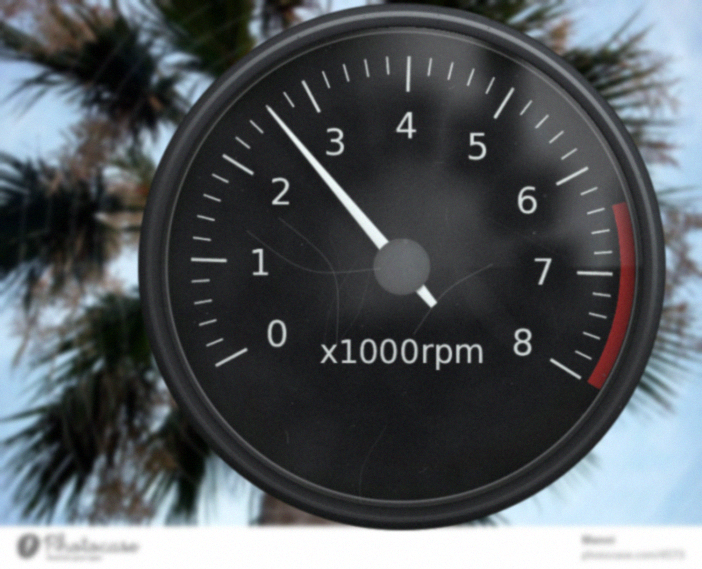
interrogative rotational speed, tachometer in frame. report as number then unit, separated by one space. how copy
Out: 2600 rpm
